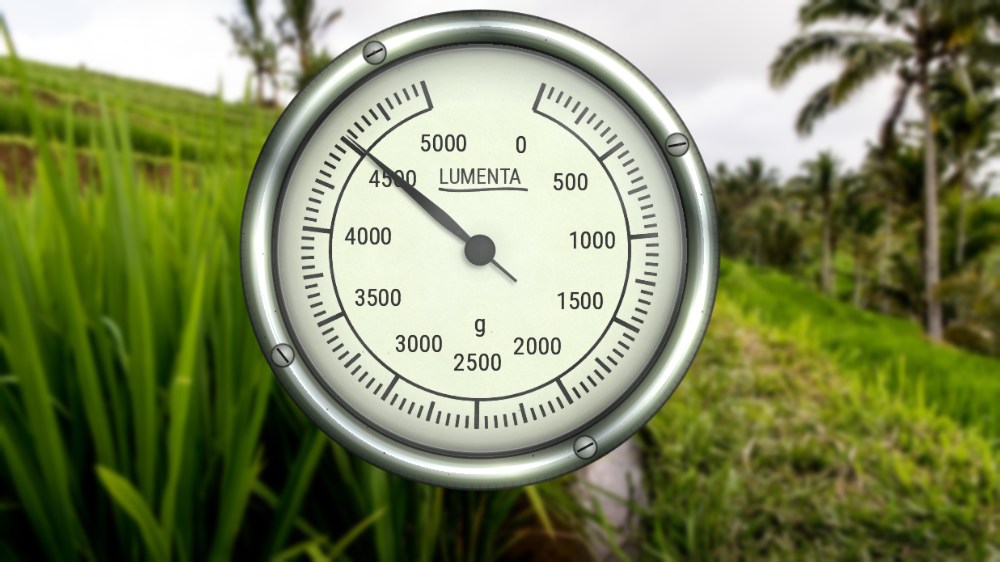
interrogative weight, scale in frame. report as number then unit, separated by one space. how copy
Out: 4525 g
